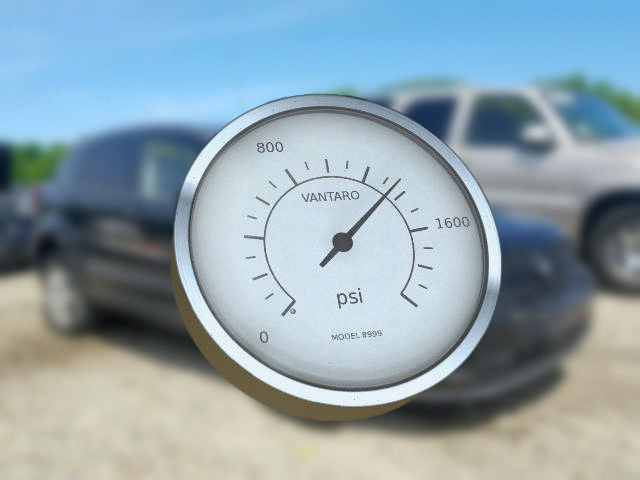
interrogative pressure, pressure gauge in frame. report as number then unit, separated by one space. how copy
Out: 1350 psi
